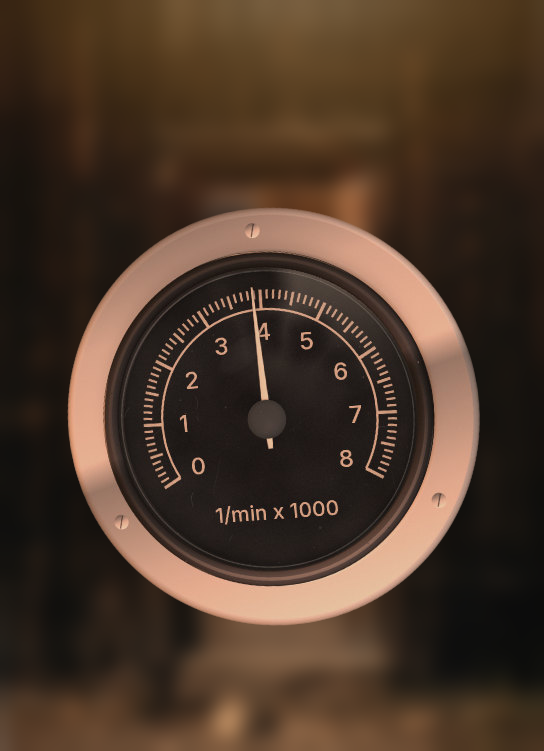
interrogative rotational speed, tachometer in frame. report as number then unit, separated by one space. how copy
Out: 3900 rpm
